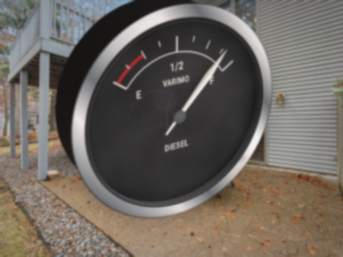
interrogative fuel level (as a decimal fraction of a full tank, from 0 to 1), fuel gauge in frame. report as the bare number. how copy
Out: 0.875
